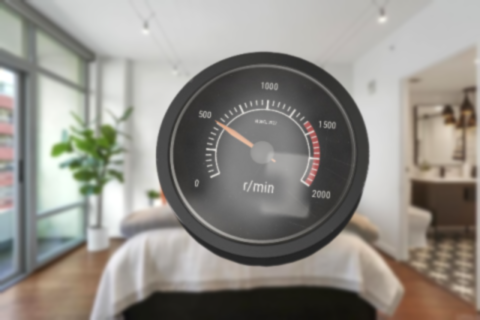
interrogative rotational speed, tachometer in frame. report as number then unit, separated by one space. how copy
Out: 500 rpm
